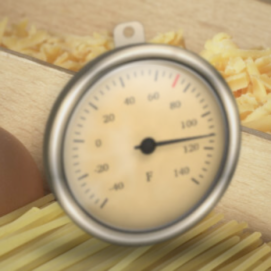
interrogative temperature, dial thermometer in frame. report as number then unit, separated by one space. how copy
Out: 112 °F
